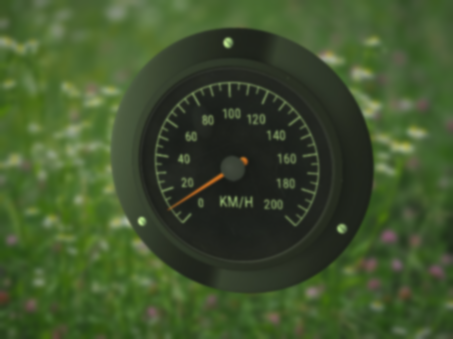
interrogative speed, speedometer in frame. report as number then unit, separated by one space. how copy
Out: 10 km/h
